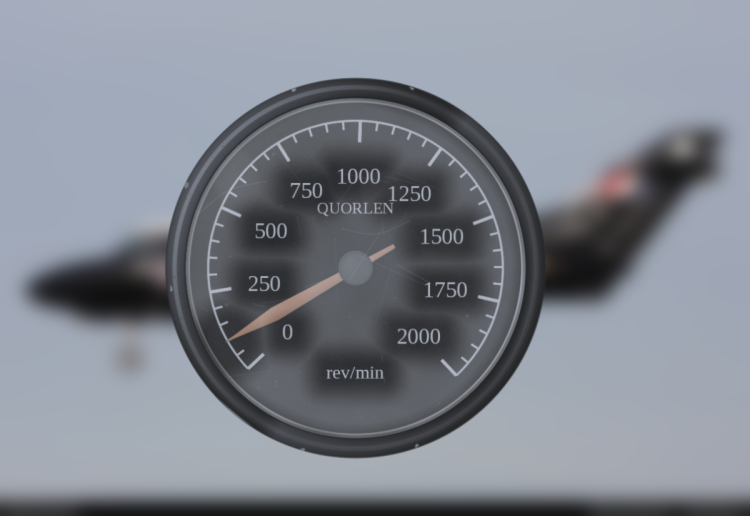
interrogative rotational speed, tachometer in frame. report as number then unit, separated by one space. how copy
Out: 100 rpm
